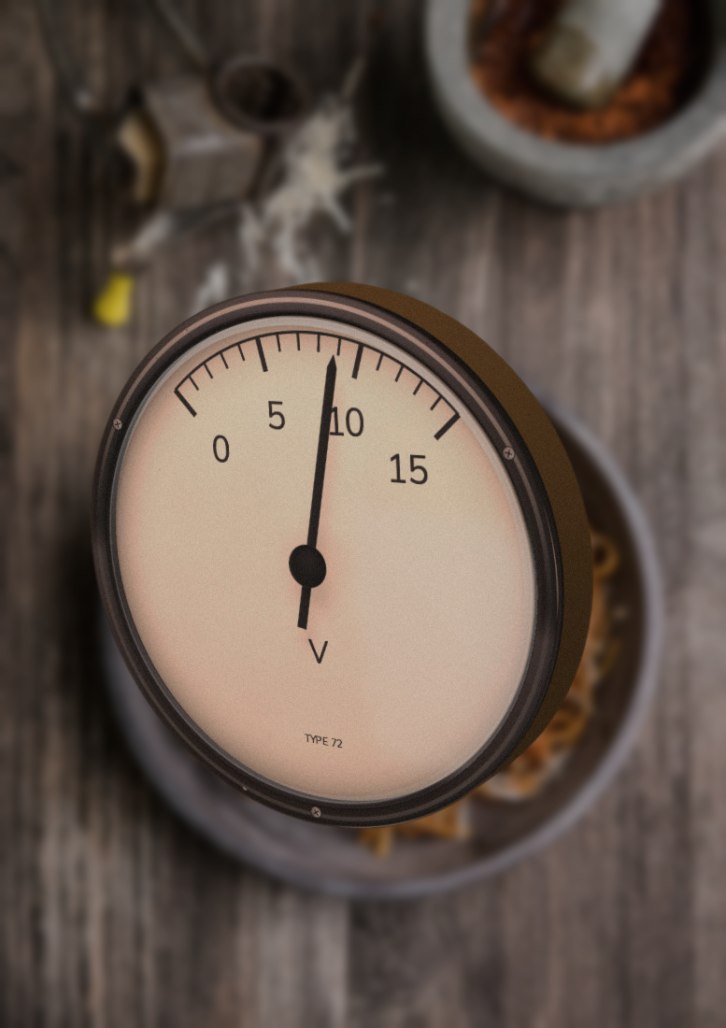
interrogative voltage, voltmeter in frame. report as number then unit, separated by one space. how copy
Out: 9 V
